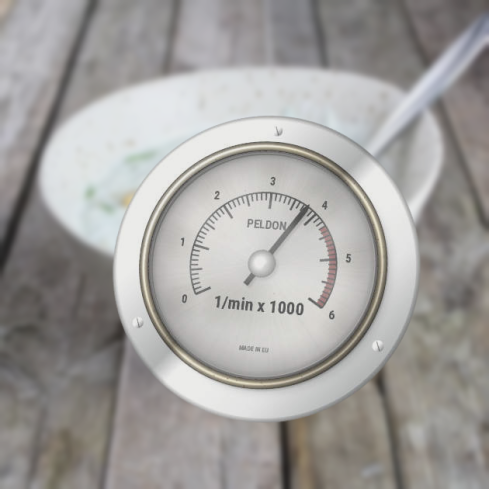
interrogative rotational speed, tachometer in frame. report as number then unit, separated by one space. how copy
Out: 3800 rpm
